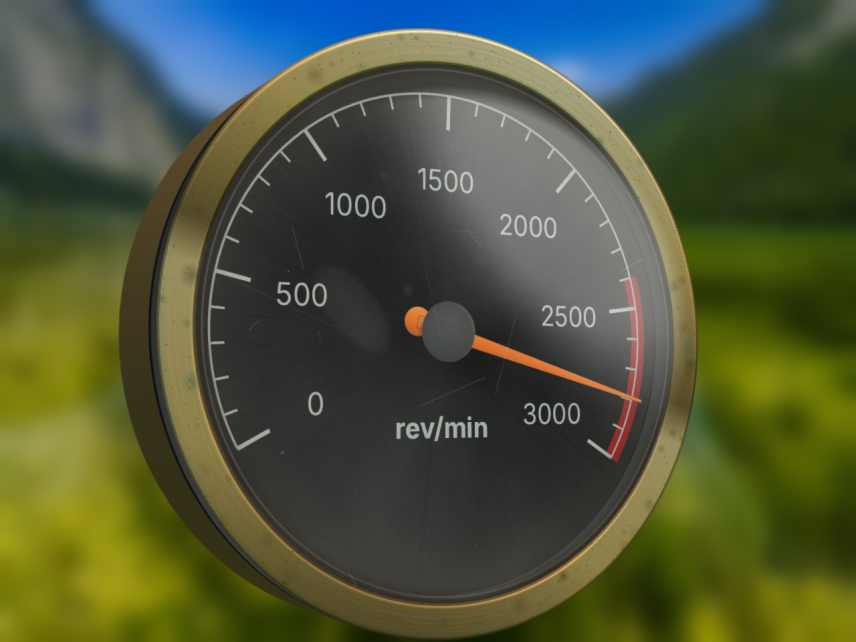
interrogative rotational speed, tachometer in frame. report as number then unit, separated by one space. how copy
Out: 2800 rpm
